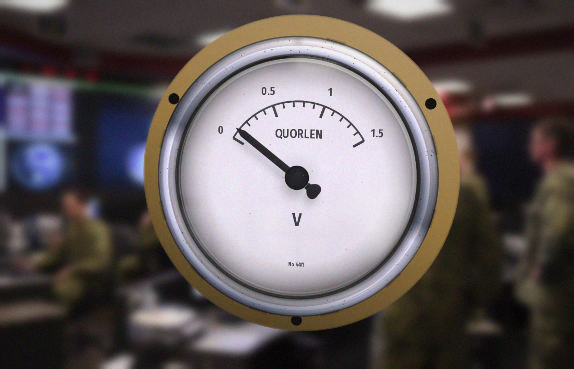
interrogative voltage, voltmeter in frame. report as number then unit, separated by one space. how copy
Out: 0.1 V
